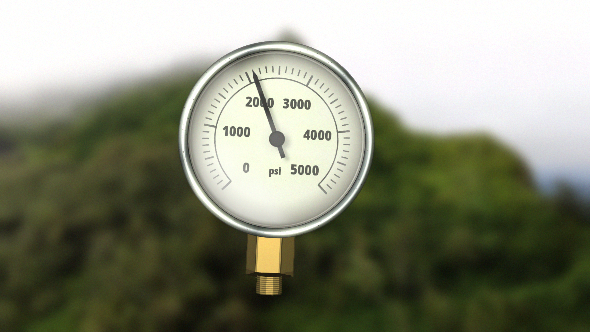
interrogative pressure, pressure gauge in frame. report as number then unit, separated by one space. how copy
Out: 2100 psi
